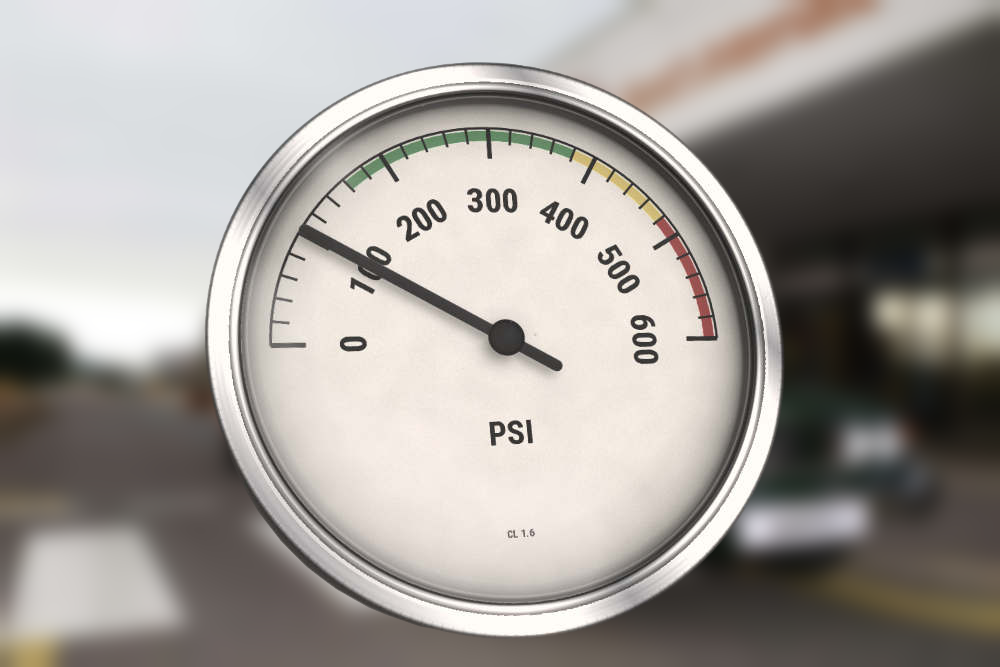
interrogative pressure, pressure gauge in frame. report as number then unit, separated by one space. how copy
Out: 100 psi
